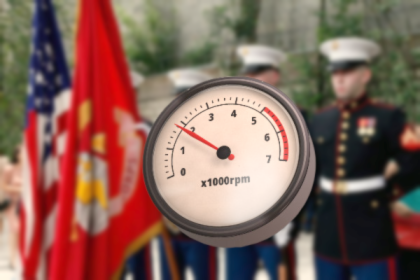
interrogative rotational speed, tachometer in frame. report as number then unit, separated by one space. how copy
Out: 1800 rpm
